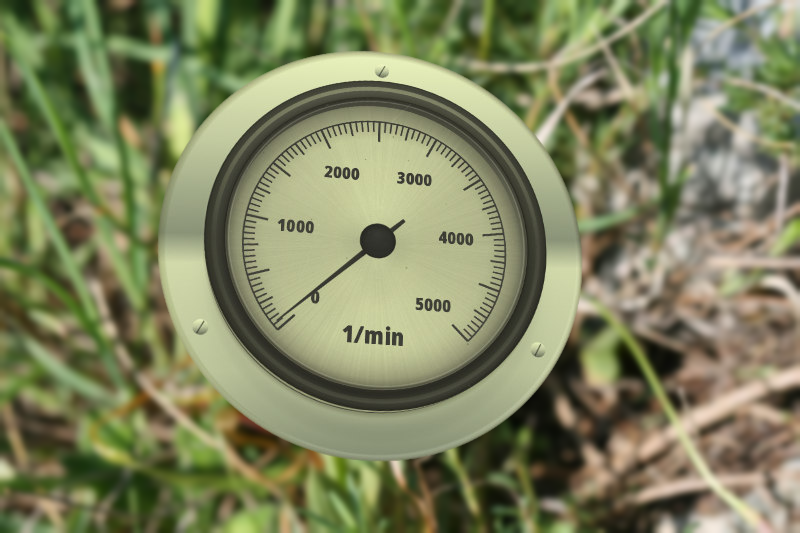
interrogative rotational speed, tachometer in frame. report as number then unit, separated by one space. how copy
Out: 50 rpm
